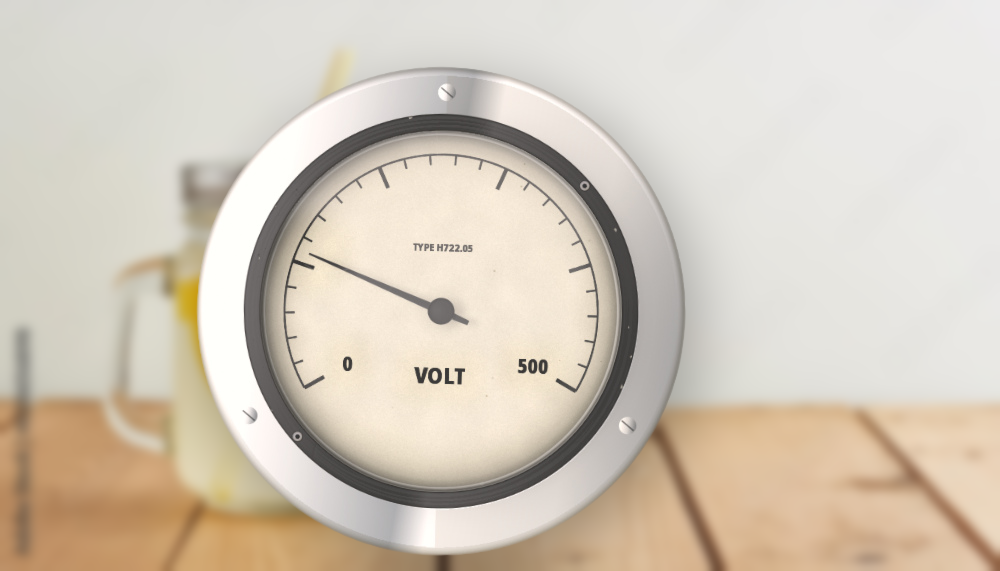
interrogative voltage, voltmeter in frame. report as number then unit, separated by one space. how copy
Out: 110 V
